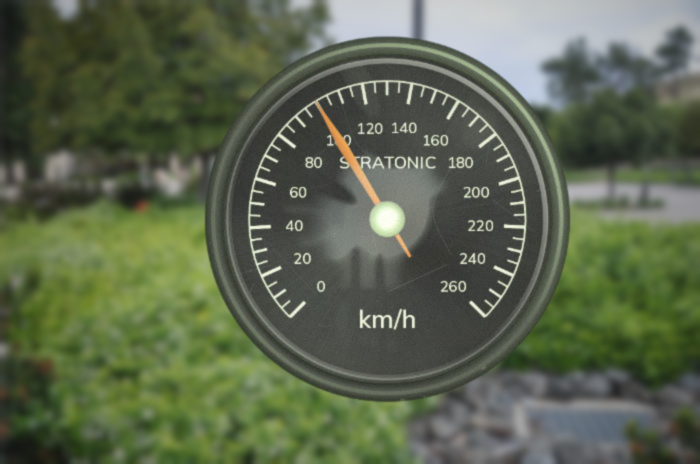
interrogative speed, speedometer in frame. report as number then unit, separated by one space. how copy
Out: 100 km/h
